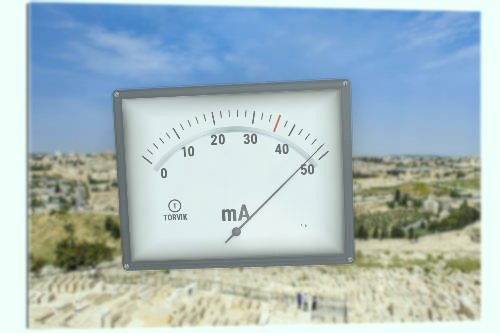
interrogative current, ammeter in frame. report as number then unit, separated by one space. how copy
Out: 48 mA
